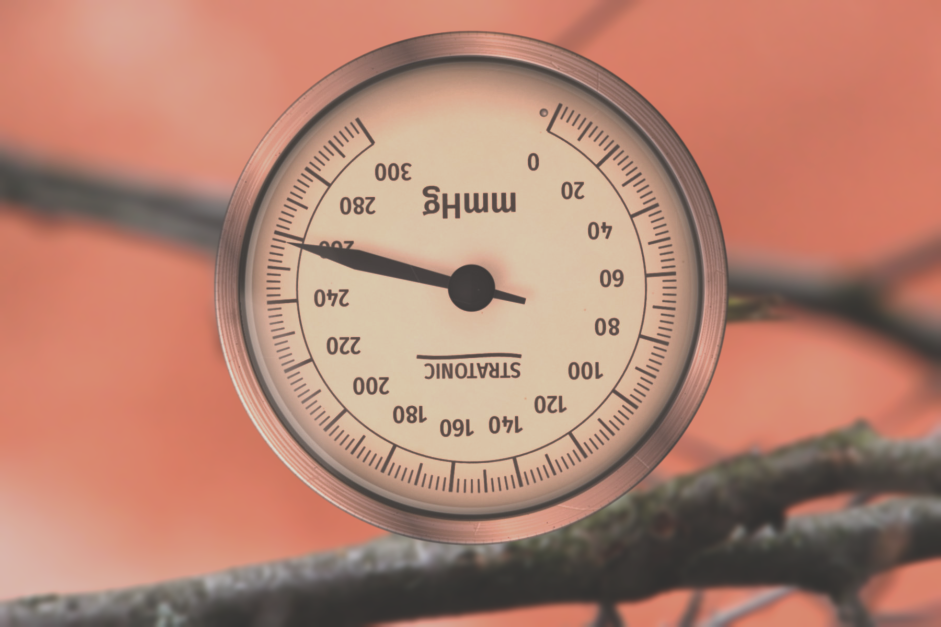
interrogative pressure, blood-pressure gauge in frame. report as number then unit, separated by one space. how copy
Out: 258 mmHg
